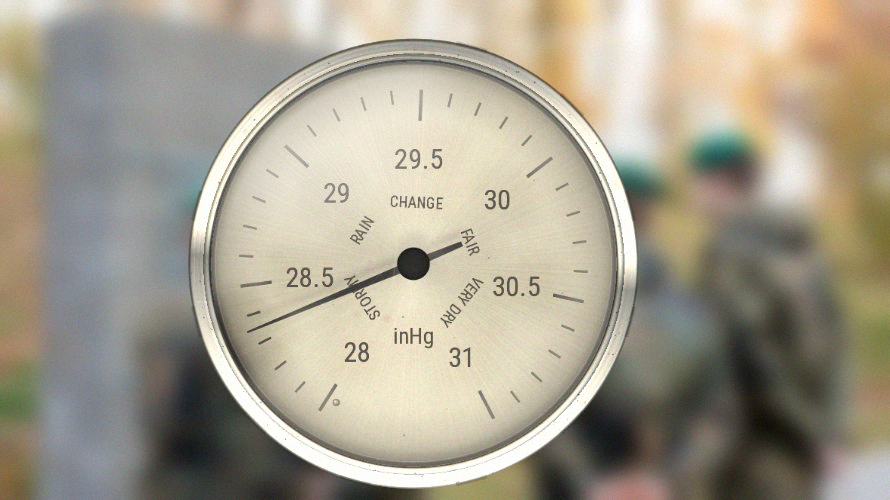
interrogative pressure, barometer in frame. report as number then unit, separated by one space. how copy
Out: 28.35 inHg
